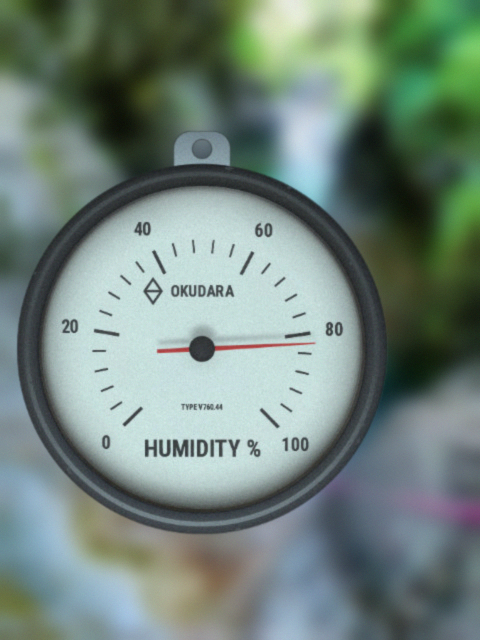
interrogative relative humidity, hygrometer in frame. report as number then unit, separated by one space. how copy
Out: 82 %
